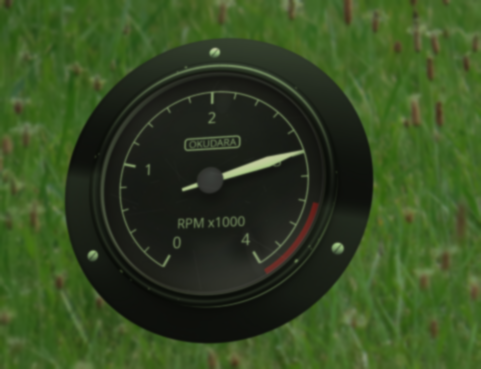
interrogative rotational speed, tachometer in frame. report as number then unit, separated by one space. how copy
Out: 3000 rpm
